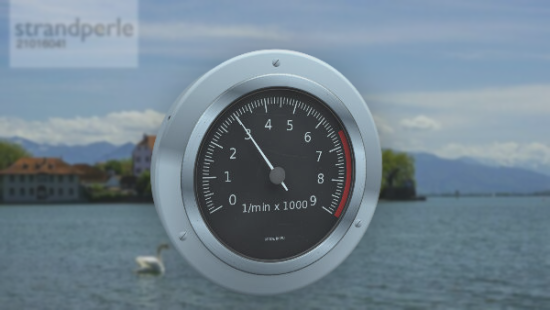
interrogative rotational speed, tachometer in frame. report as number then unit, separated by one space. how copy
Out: 3000 rpm
